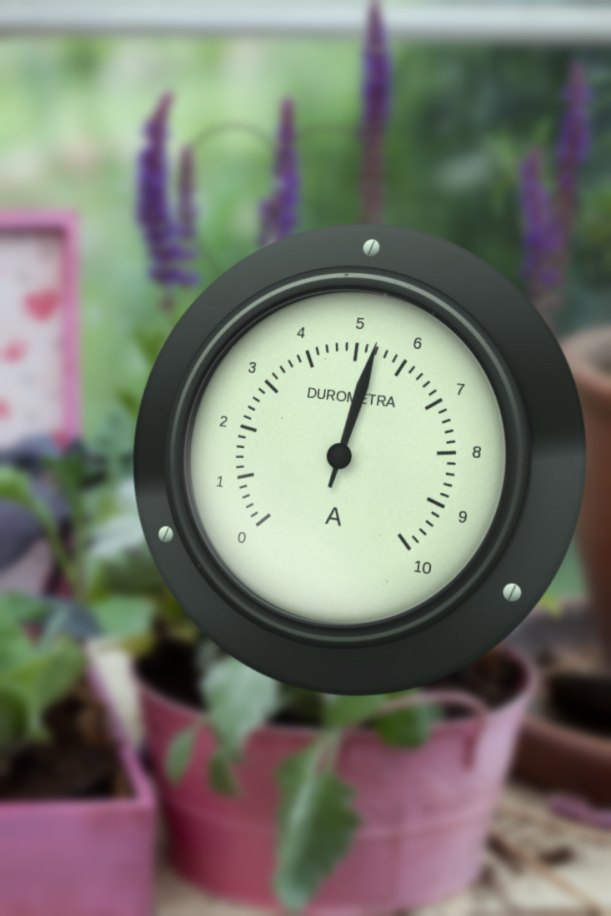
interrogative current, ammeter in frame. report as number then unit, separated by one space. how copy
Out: 5.4 A
